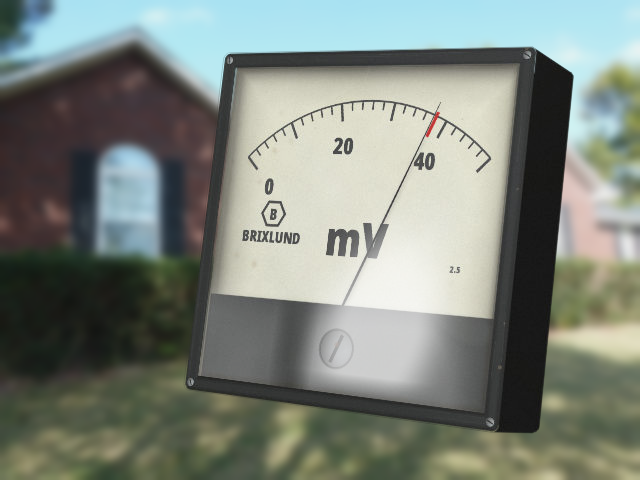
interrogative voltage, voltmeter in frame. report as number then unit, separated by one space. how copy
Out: 38 mV
